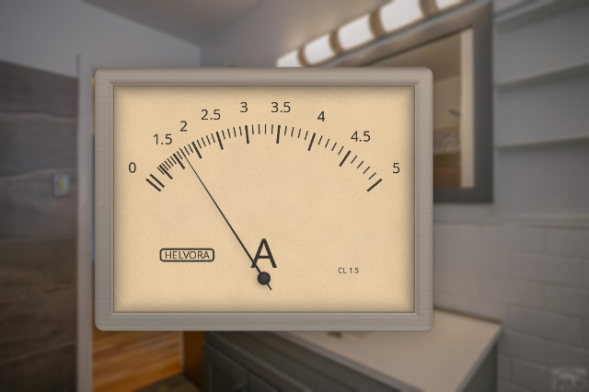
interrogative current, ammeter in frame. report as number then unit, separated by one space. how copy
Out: 1.7 A
